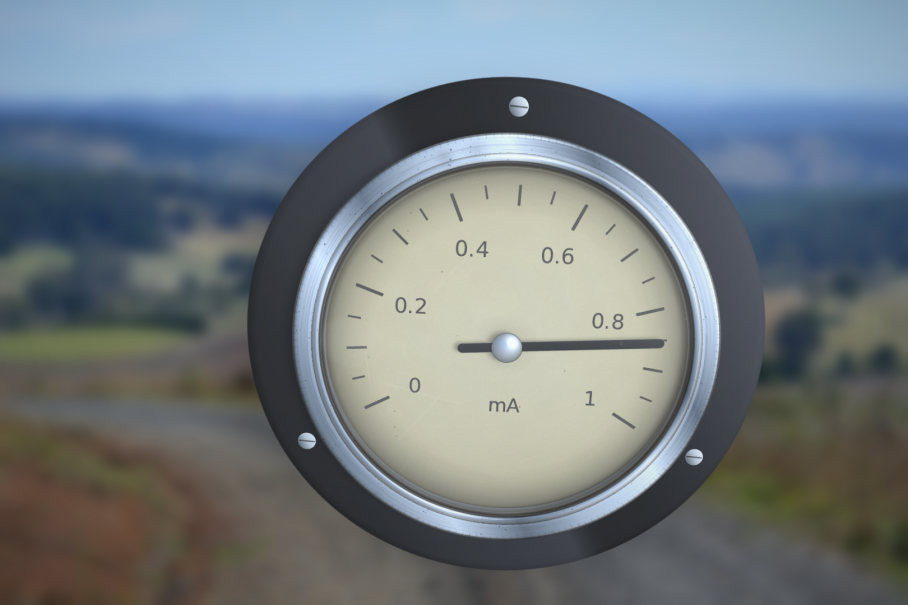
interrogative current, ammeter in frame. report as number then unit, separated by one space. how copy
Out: 0.85 mA
